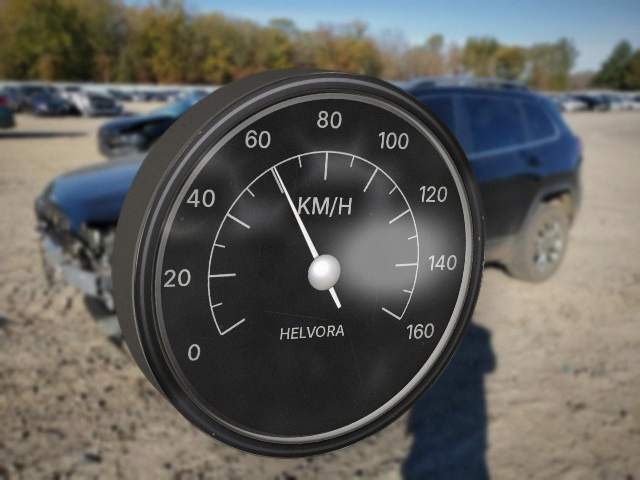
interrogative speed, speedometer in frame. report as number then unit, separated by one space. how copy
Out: 60 km/h
